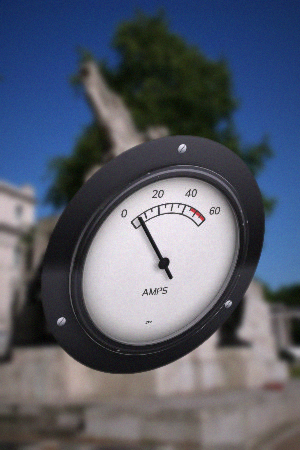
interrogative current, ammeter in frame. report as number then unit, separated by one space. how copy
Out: 5 A
